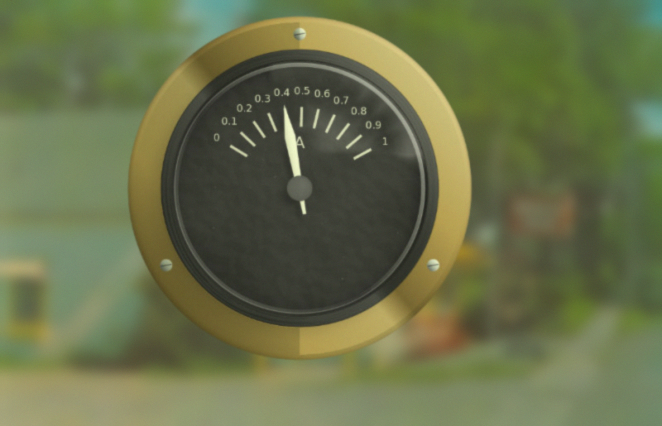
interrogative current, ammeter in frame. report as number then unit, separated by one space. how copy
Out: 0.4 A
